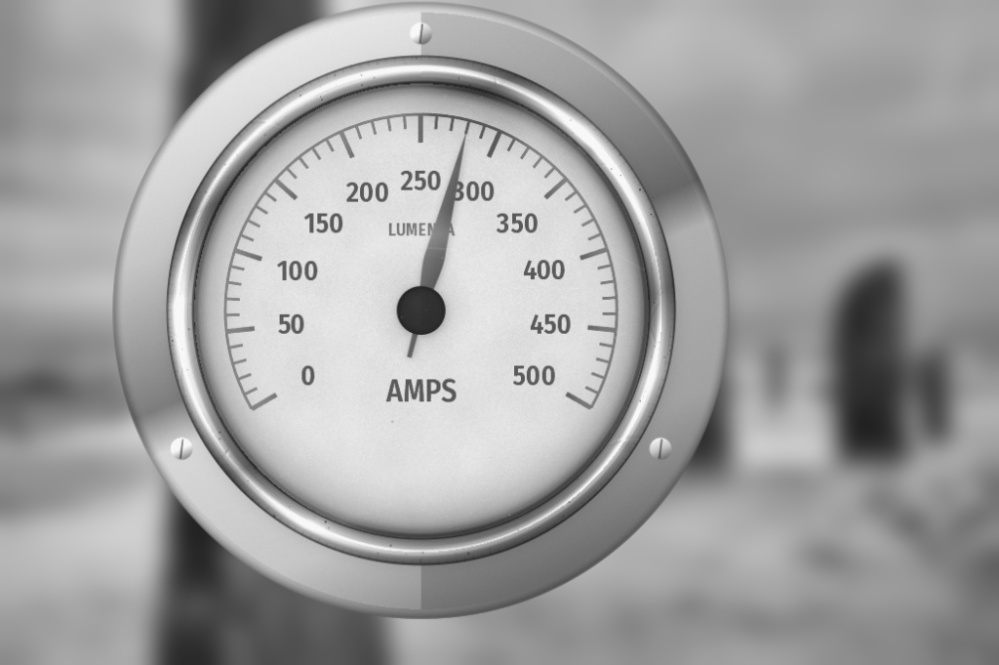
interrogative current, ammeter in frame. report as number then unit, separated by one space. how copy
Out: 280 A
